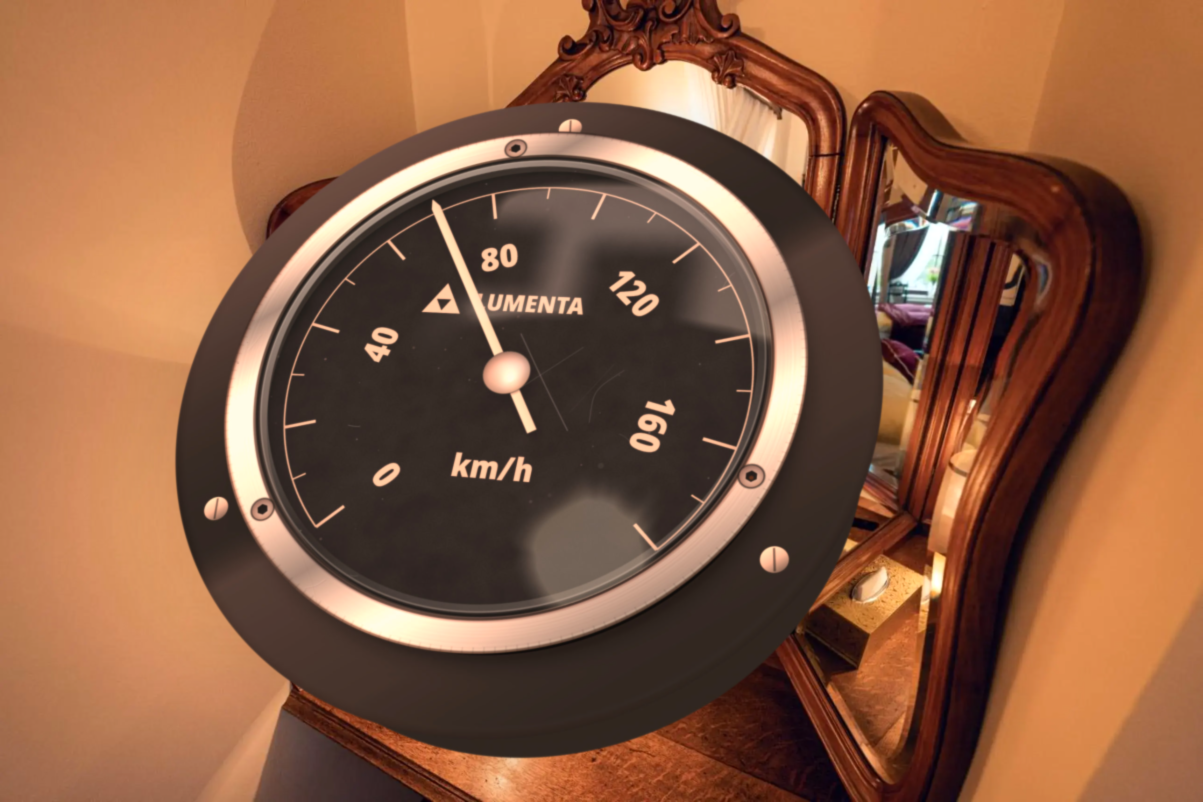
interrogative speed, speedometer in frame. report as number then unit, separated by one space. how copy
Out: 70 km/h
